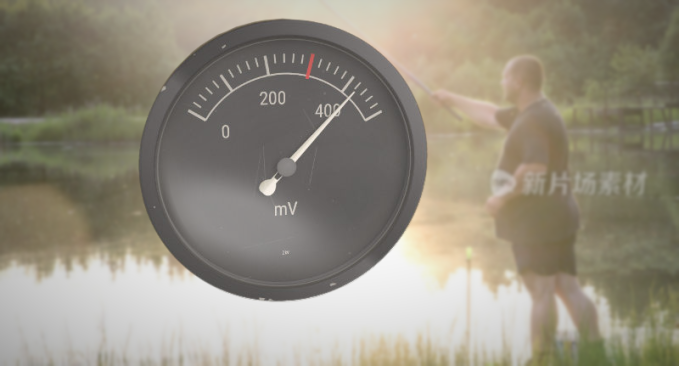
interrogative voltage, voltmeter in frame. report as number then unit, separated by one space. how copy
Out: 420 mV
